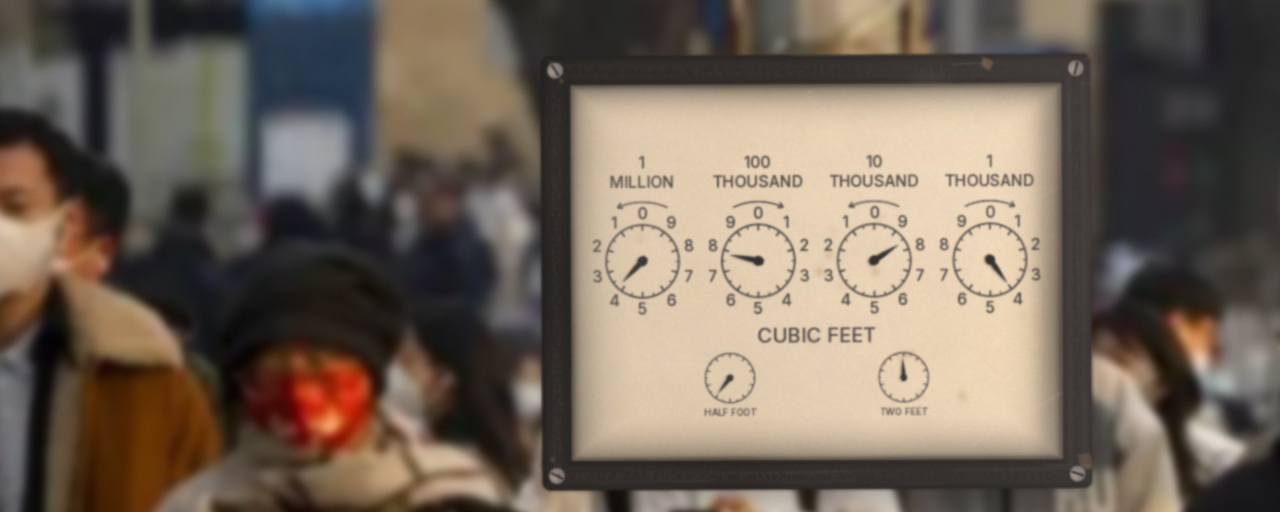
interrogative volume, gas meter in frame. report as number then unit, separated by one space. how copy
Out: 378400 ft³
